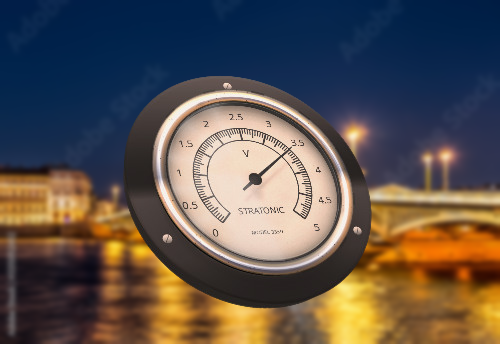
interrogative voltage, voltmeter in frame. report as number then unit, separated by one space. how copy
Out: 3.5 V
